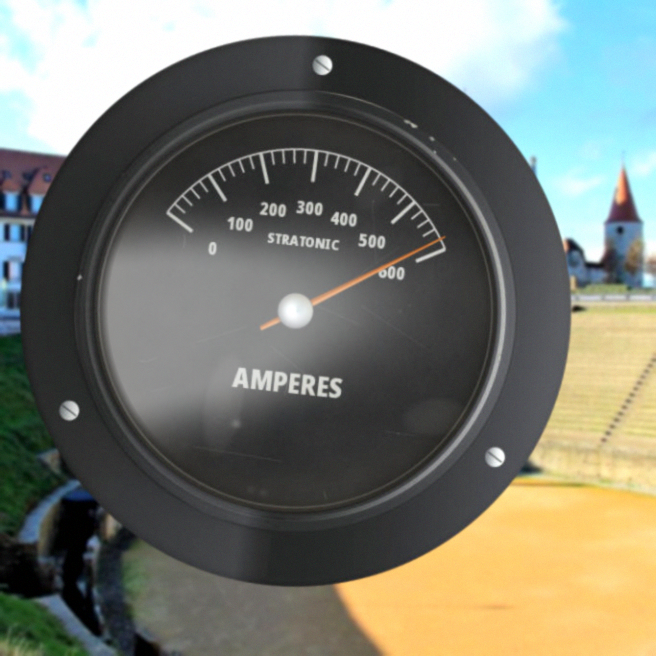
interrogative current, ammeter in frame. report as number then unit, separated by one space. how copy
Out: 580 A
